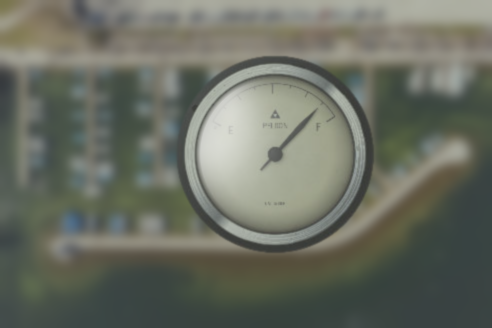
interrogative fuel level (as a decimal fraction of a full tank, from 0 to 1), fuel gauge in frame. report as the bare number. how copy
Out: 0.875
